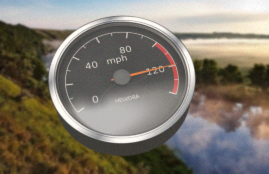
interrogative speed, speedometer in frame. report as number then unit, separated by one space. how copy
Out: 120 mph
